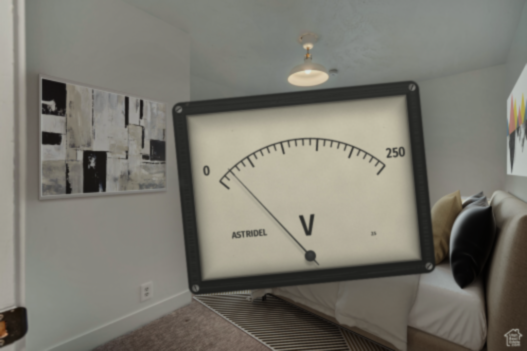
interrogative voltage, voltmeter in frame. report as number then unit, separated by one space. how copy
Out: 20 V
